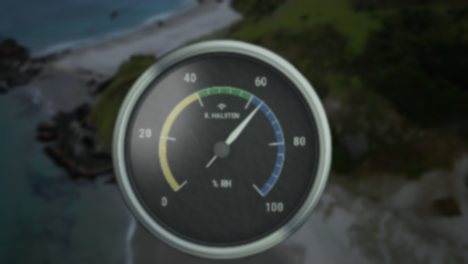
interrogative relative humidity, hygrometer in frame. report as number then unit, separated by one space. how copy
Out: 64 %
